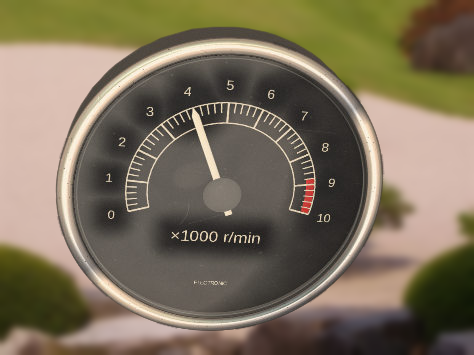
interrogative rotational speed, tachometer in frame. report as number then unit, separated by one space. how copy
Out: 4000 rpm
